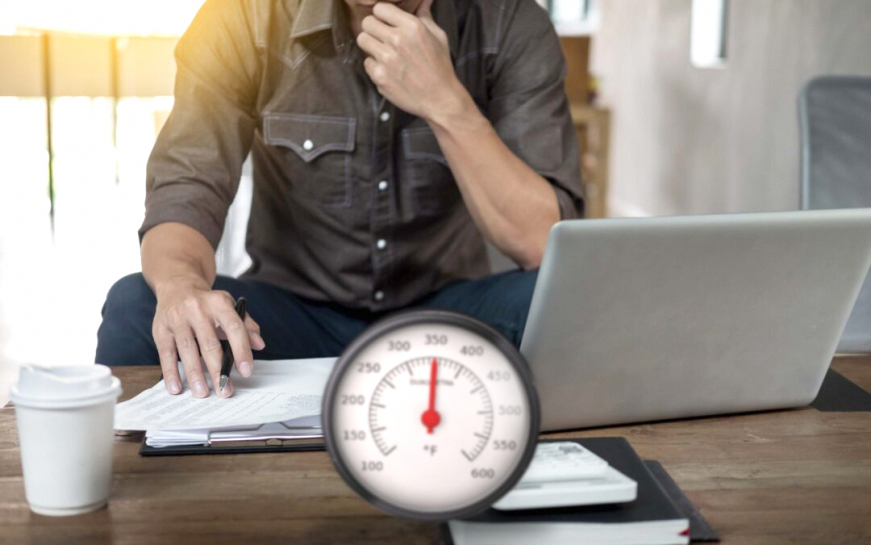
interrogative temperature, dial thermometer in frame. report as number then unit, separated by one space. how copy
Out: 350 °F
